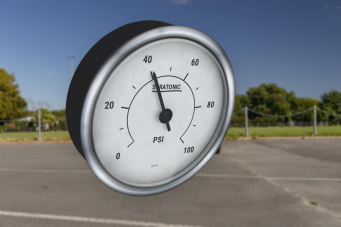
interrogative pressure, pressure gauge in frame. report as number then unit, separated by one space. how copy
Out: 40 psi
